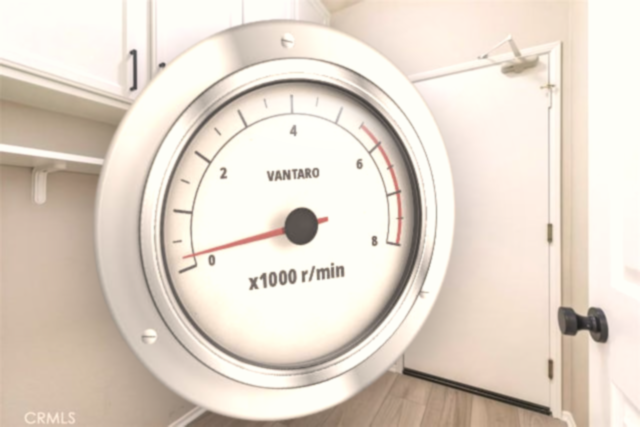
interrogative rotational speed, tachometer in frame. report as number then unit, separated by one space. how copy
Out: 250 rpm
